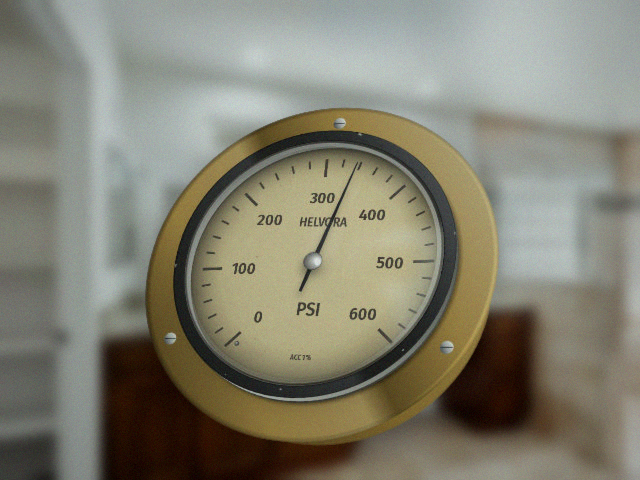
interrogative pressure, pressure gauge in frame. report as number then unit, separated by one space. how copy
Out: 340 psi
